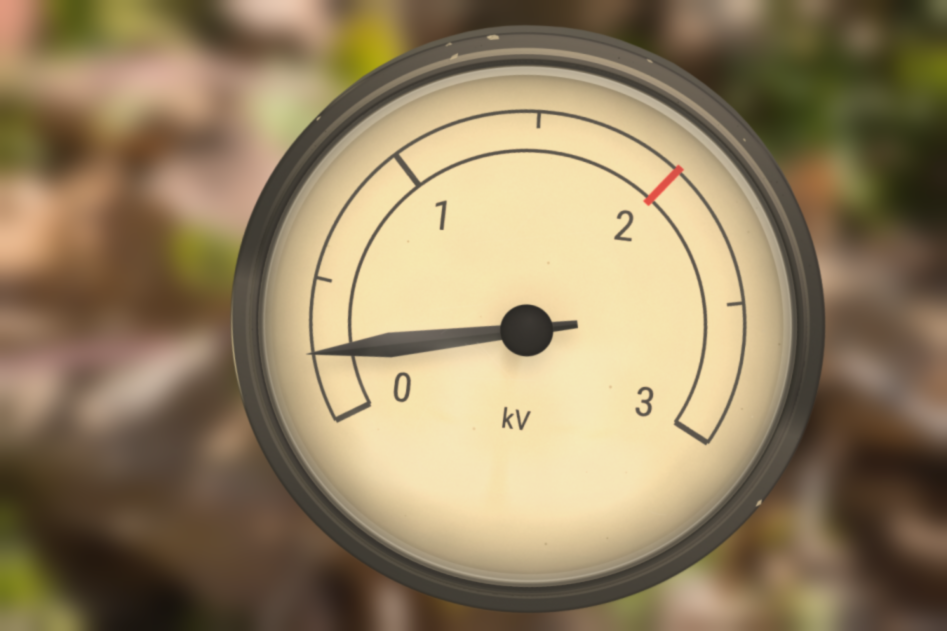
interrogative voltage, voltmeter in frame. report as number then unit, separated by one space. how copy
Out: 0.25 kV
